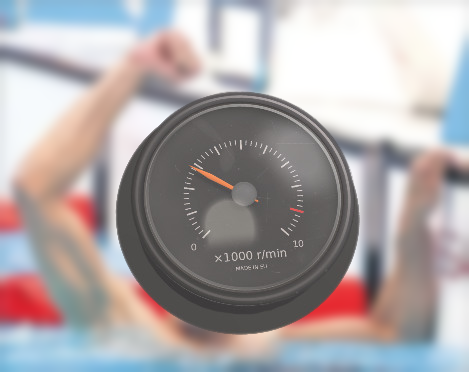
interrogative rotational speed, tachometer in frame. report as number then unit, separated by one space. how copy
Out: 2800 rpm
